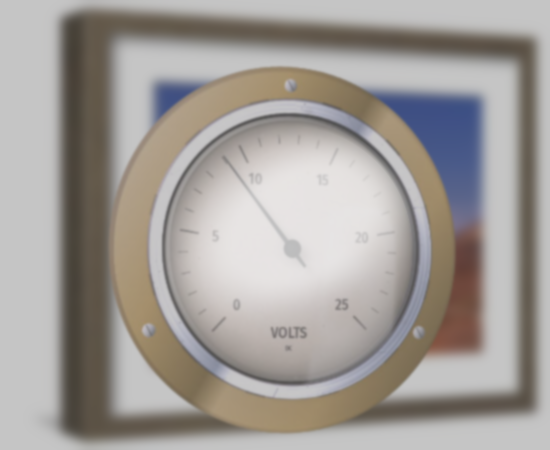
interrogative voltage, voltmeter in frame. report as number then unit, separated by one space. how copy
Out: 9 V
